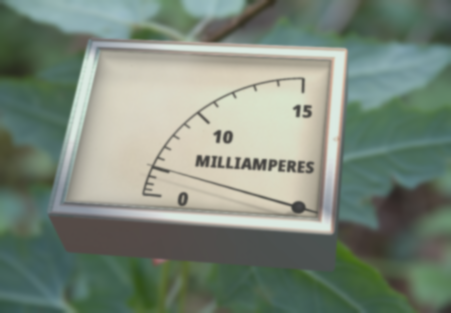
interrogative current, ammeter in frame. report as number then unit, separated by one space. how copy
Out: 5 mA
